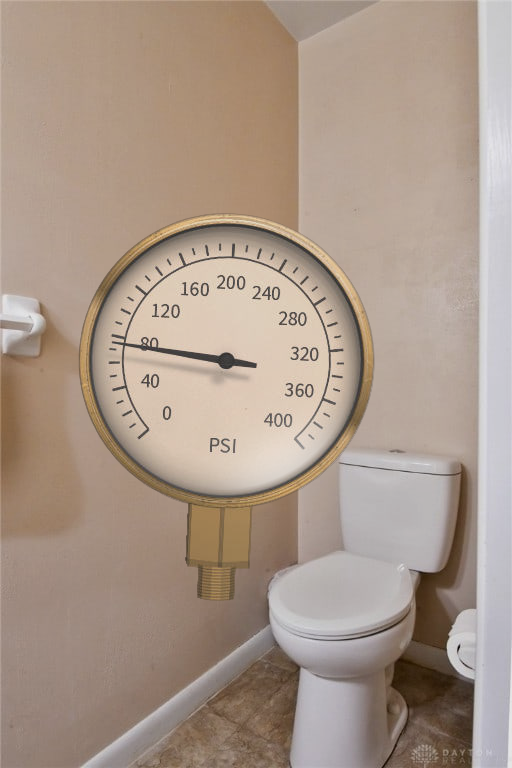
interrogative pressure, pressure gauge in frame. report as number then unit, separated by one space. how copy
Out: 75 psi
